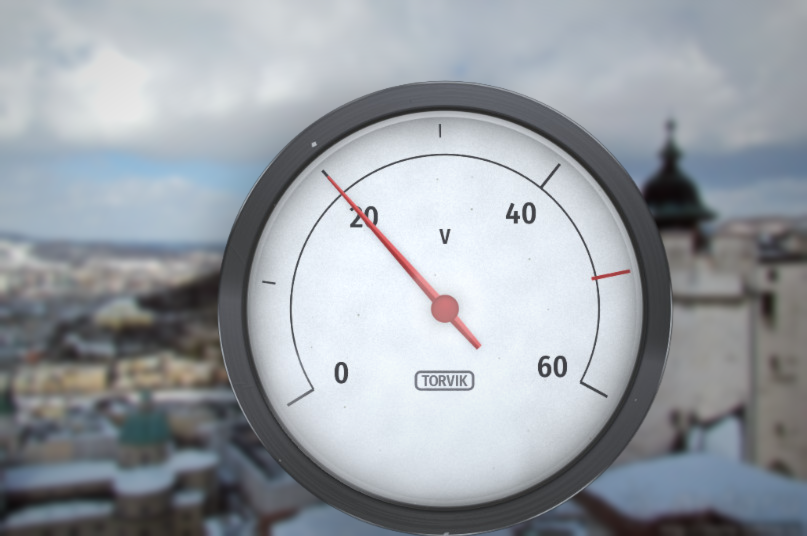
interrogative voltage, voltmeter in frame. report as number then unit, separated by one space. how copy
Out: 20 V
